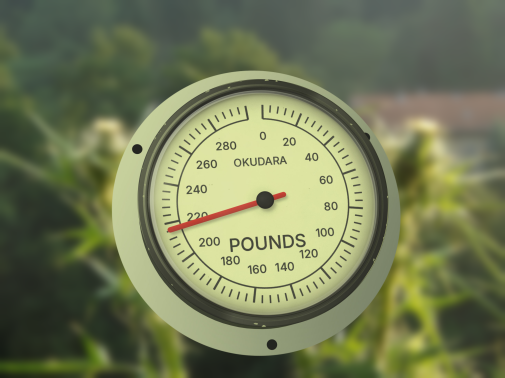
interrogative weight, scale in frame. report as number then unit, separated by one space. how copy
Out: 216 lb
